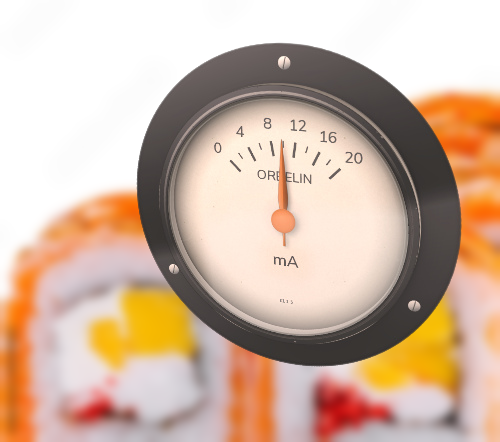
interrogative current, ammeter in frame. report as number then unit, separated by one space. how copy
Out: 10 mA
